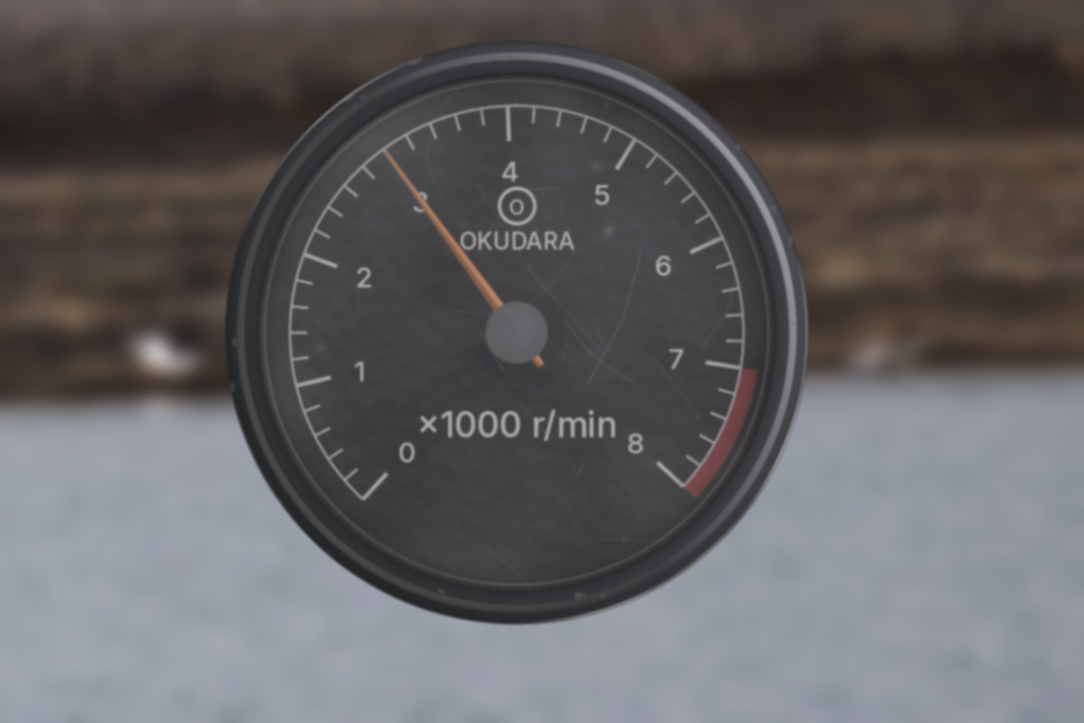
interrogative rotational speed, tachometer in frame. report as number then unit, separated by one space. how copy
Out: 3000 rpm
